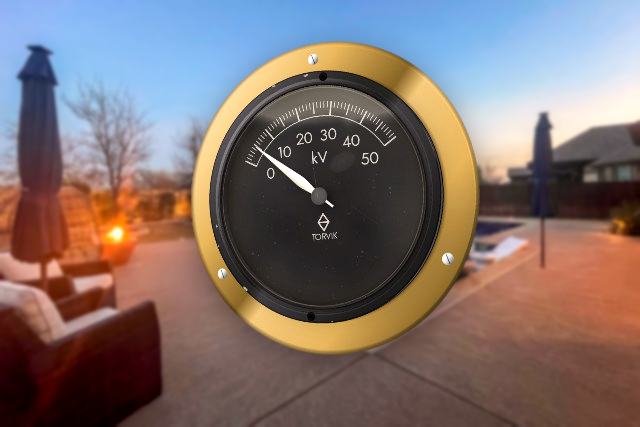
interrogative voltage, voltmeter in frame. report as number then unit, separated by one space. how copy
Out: 5 kV
